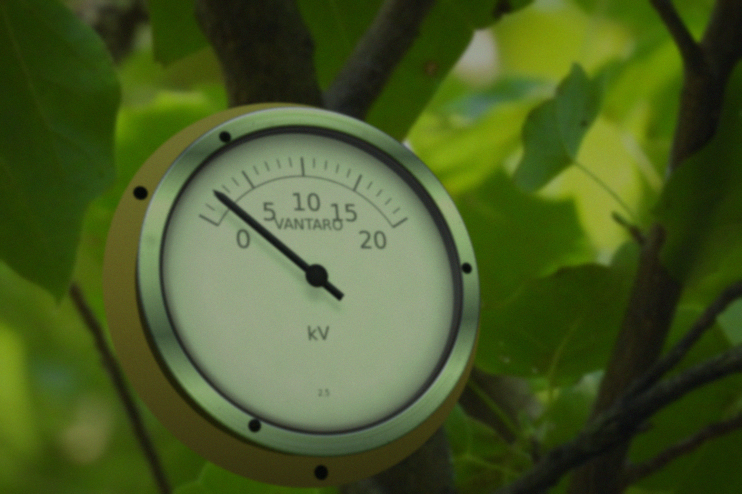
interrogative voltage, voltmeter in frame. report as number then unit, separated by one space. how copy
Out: 2 kV
